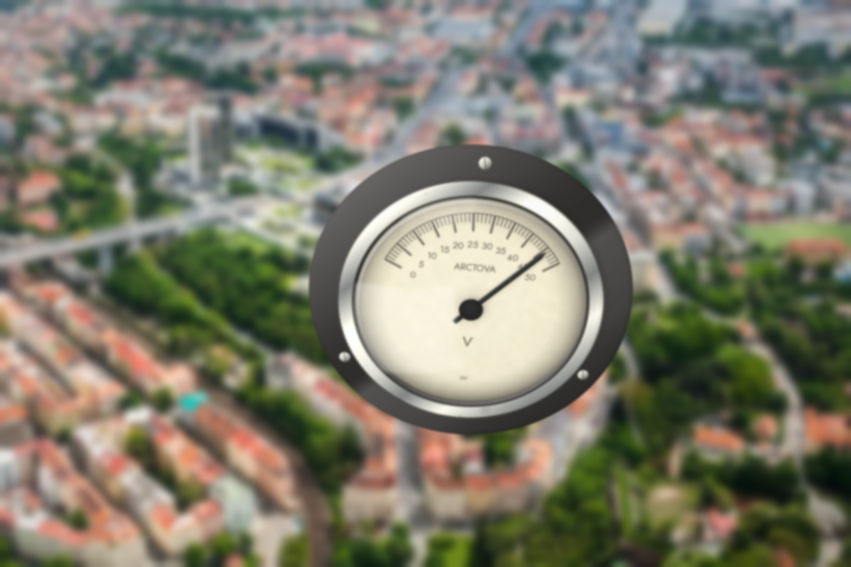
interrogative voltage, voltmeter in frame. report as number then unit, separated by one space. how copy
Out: 45 V
